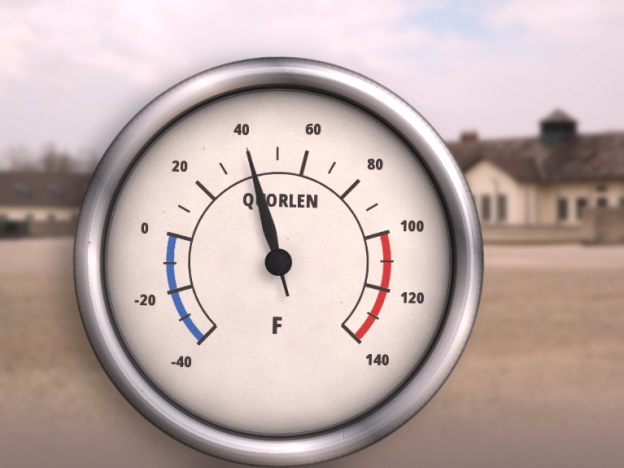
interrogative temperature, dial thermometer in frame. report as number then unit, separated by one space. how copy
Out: 40 °F
